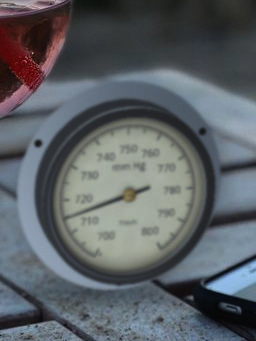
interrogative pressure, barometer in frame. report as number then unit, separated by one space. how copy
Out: 715 mmHg
